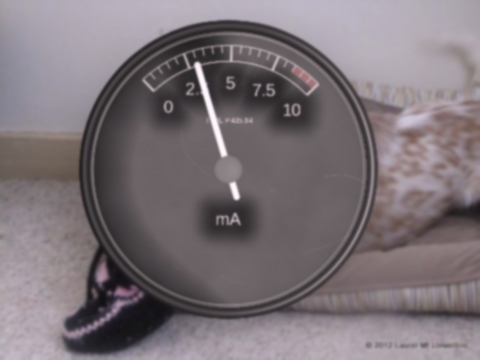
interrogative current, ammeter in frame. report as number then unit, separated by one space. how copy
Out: 3 mA
